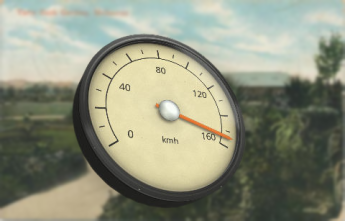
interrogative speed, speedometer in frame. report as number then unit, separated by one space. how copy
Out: 155 km/h
